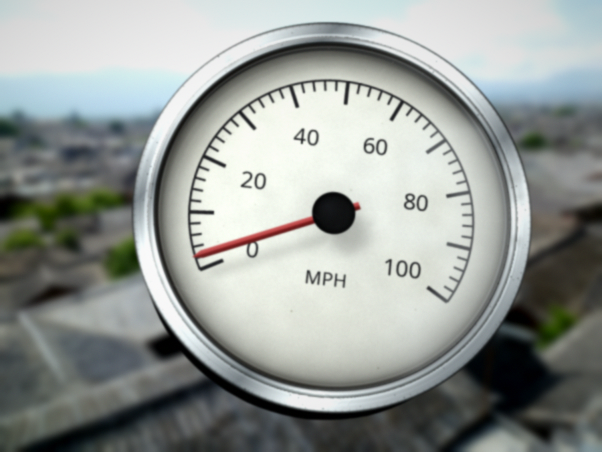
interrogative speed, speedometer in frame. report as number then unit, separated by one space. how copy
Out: 2 mph
